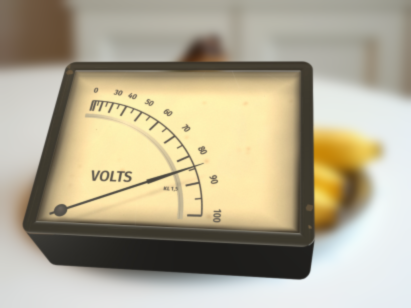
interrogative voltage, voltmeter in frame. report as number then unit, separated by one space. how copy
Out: 85 V
